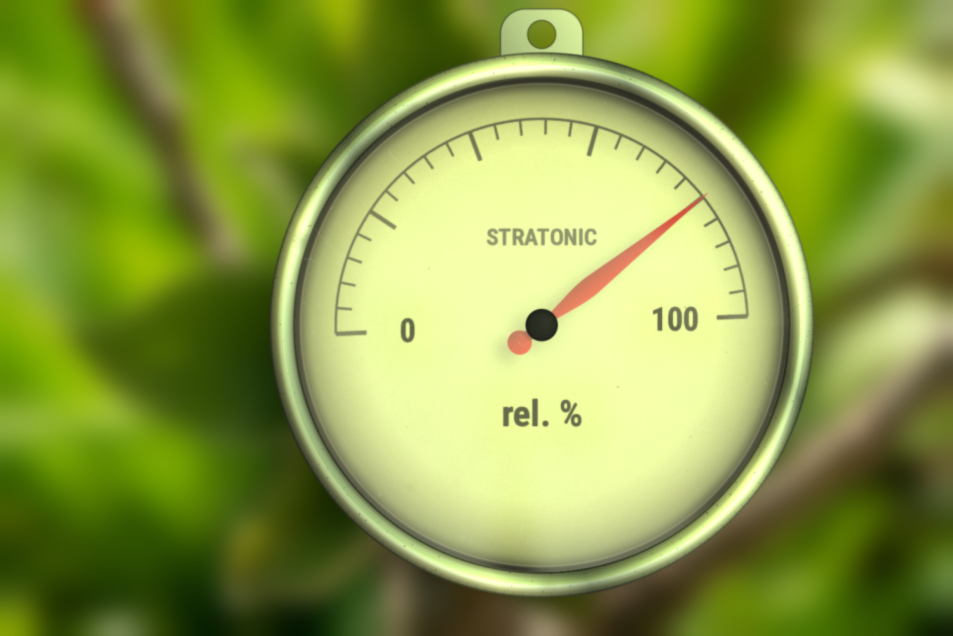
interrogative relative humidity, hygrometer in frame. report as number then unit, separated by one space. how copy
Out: 80 %
